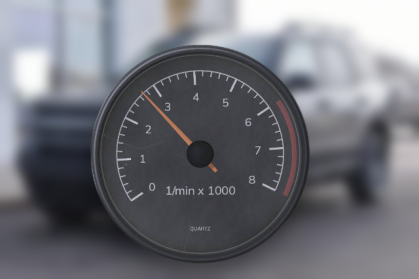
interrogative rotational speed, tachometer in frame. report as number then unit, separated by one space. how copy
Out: 2700 rpm
